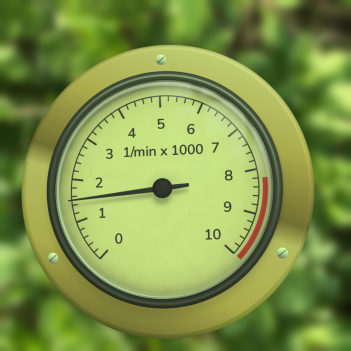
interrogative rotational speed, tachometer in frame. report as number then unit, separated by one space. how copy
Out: 1500 rpm
